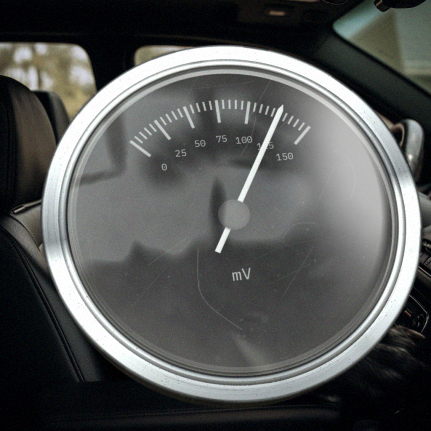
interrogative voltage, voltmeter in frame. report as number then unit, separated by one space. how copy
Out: 125 mV
